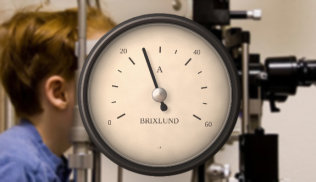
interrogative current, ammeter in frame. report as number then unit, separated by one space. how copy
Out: 25 A
